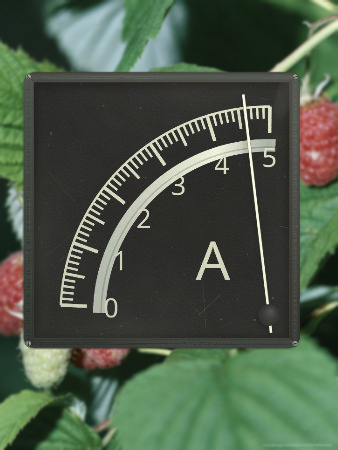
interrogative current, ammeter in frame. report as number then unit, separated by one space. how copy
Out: 4.6 A
